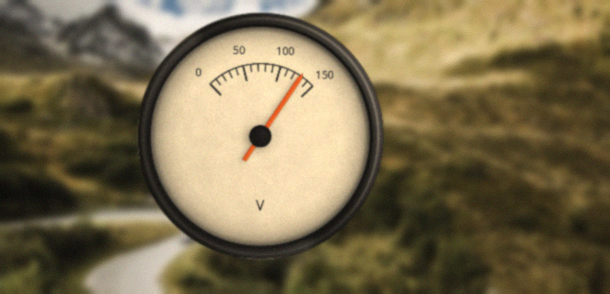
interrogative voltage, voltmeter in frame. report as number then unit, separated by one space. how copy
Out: 130 V
